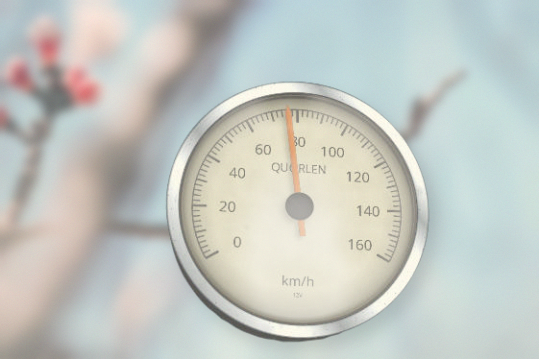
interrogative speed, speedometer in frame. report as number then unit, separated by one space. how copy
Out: 76 km/h
